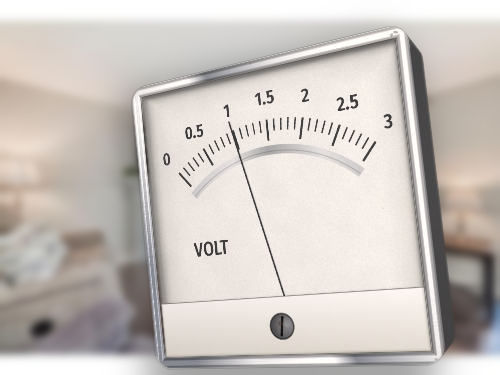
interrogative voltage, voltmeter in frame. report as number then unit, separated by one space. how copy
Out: 1 V
